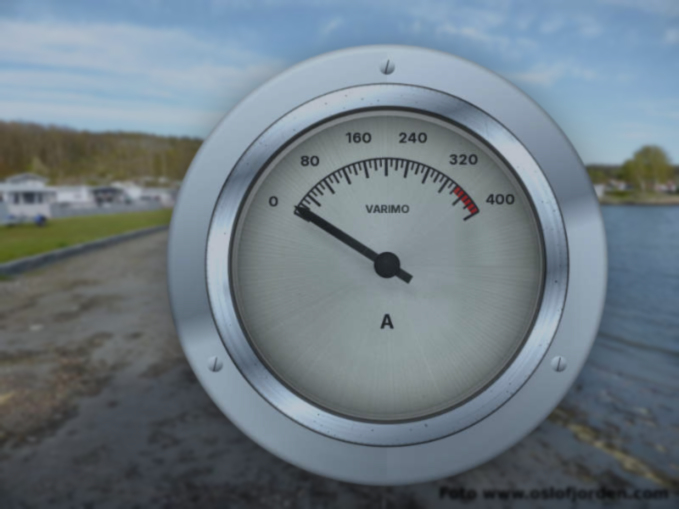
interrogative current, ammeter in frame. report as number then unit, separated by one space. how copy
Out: 10 A
